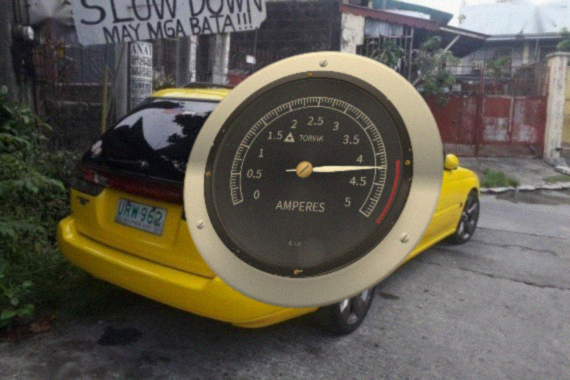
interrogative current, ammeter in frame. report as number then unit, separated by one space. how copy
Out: 4.25 A
